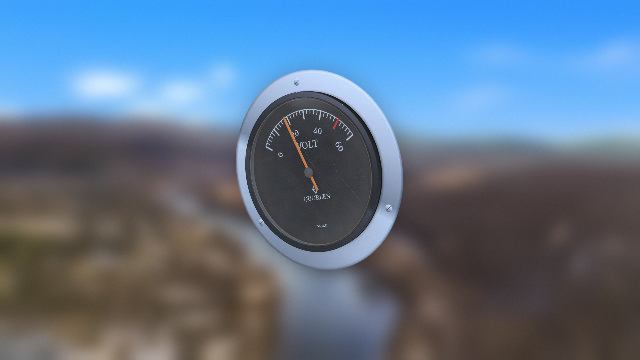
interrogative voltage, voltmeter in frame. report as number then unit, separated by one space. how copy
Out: 20 V
